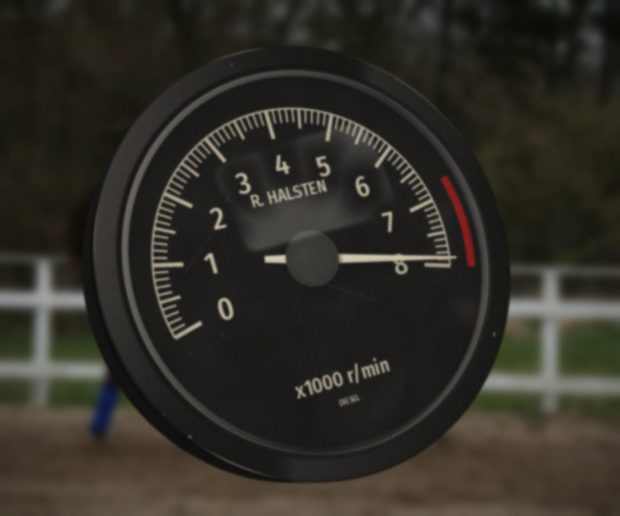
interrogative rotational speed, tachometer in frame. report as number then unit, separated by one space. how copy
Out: 7900 rpm
